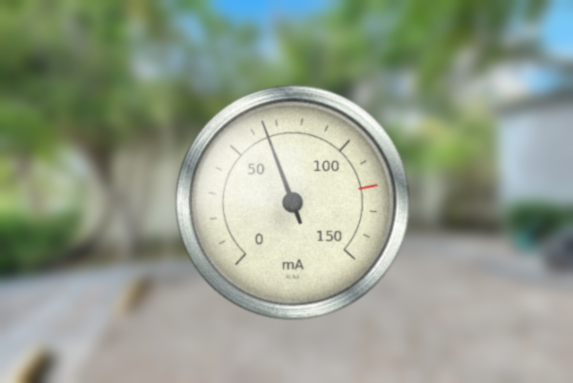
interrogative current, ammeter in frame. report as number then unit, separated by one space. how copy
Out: 65 mA
